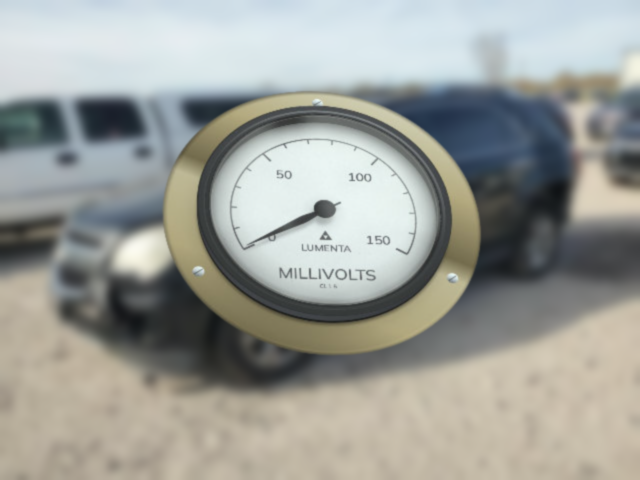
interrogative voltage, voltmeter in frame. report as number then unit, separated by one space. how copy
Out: 0 mV
